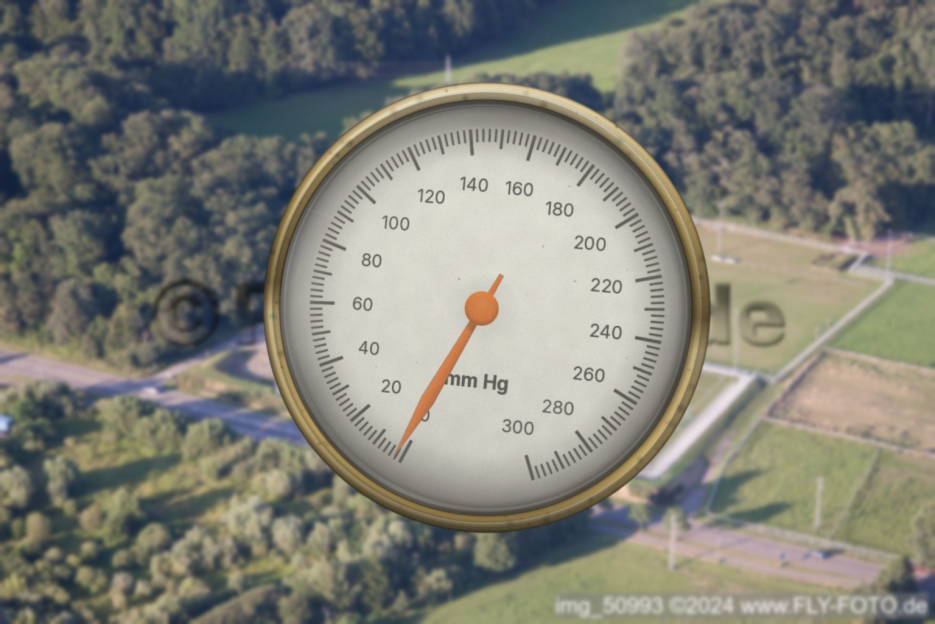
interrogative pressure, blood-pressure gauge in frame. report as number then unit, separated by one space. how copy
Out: 2 mmHg
